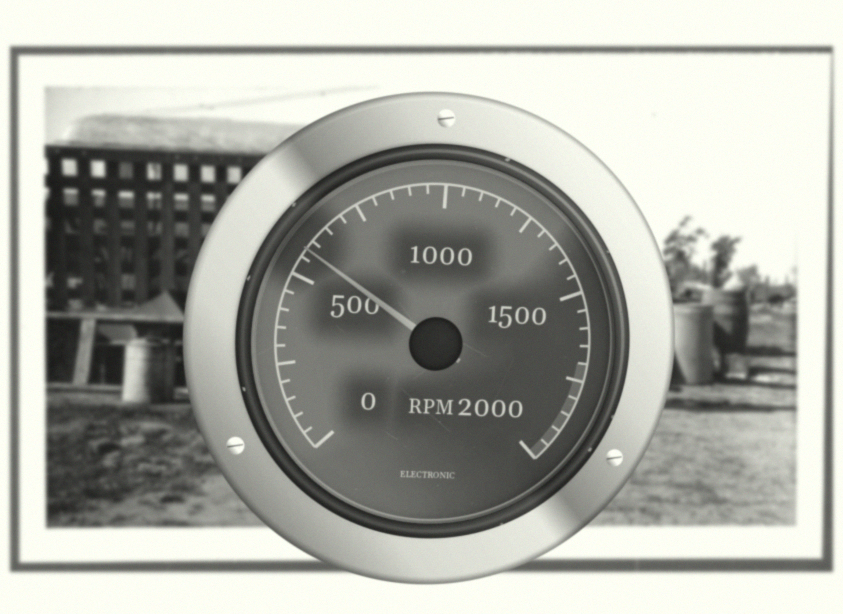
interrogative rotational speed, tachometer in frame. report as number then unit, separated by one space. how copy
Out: 575 rpm
